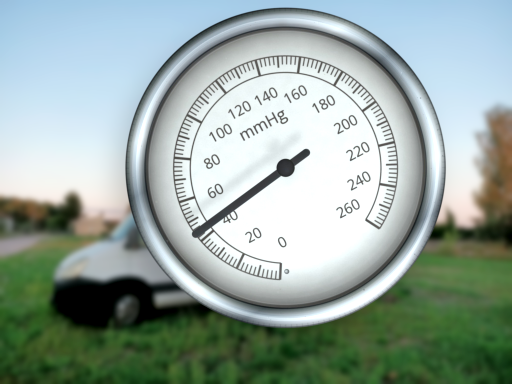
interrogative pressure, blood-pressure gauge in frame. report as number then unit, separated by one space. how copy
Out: 44 mmHg
